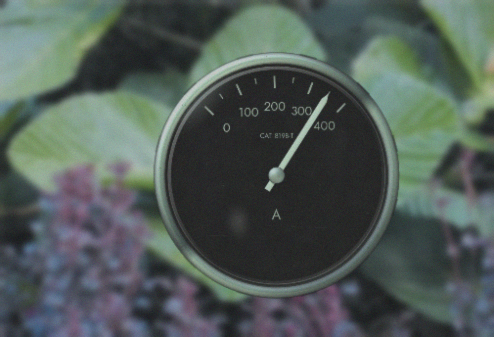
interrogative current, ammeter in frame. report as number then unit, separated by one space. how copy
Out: 350 A
